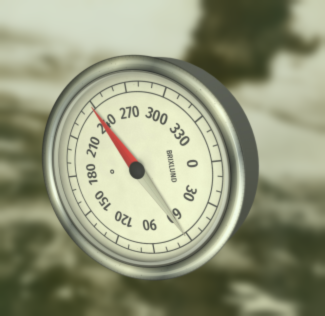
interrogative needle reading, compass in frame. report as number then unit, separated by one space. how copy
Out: 240 °
